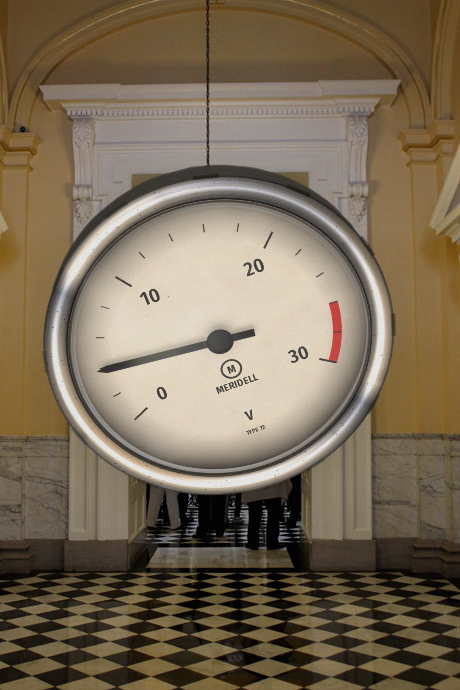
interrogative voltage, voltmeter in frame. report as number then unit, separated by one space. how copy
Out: 4 V
